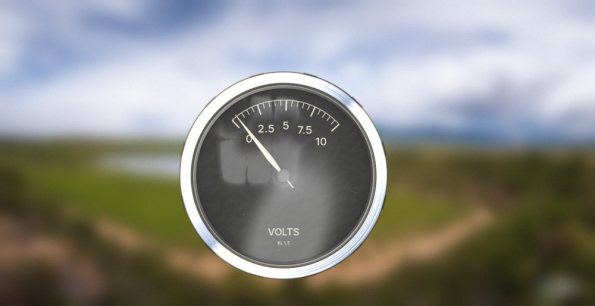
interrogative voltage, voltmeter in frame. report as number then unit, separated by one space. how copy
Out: 0.5 V
